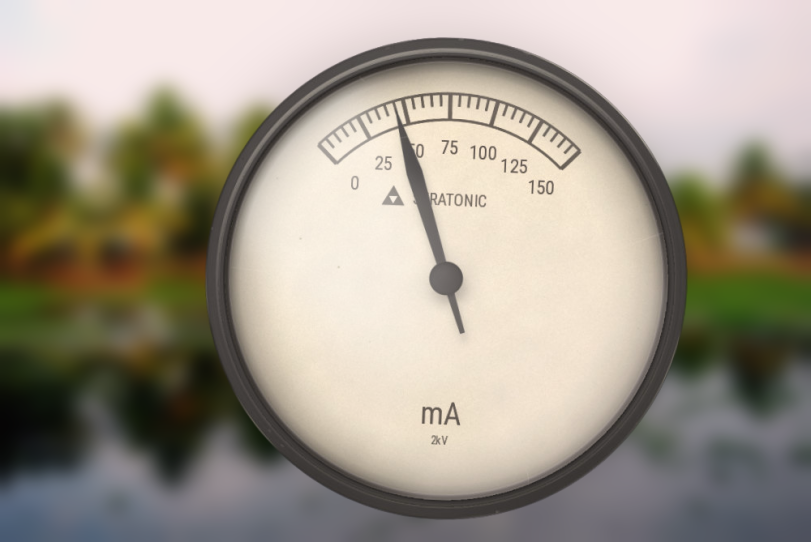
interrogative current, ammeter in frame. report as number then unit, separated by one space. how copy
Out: 45 mA
